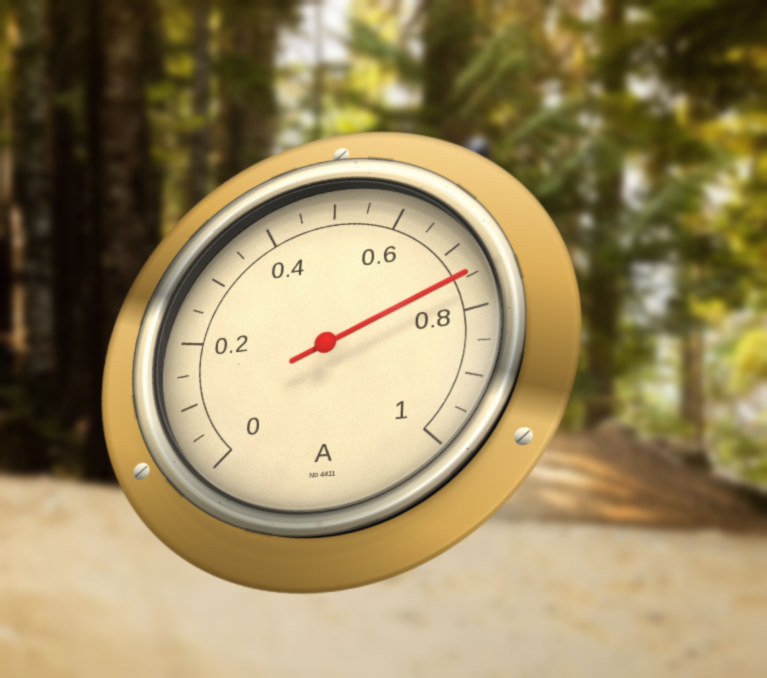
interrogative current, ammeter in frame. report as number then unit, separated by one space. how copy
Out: 0.75 A
